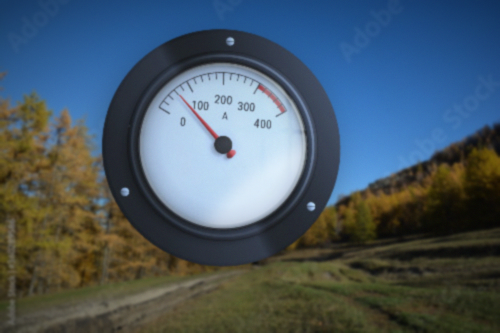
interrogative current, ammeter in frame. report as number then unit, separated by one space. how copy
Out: 60 A
